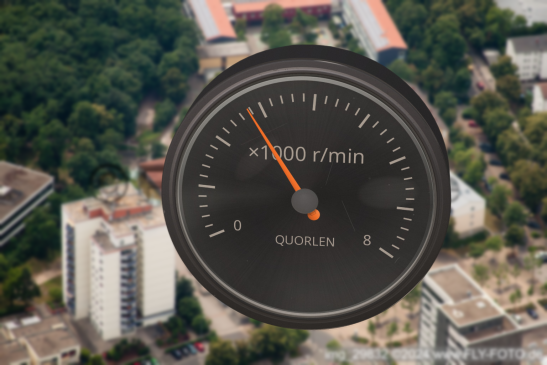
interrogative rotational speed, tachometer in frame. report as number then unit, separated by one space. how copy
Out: 2800 rpm
